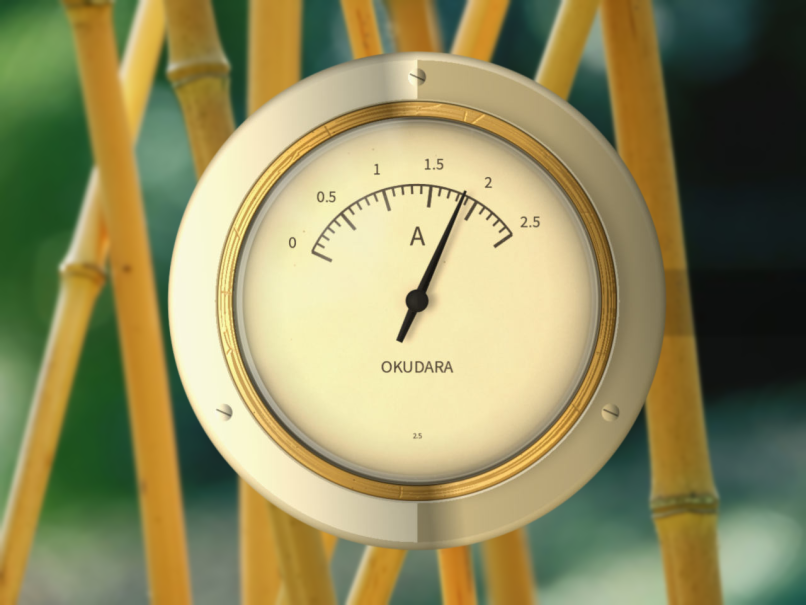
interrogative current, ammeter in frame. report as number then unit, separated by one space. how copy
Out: 1.85 A
